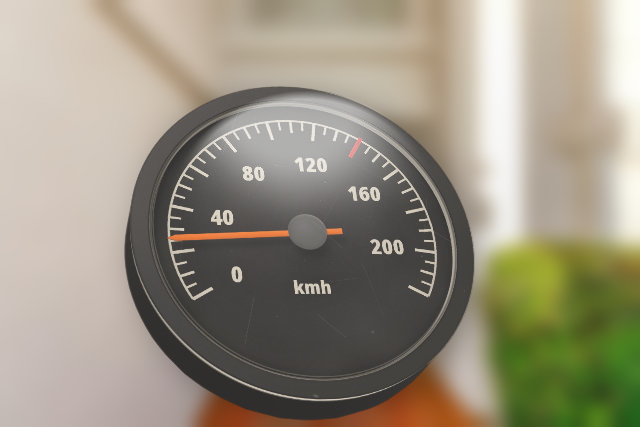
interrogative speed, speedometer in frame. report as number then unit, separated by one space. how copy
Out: 25 km/h
